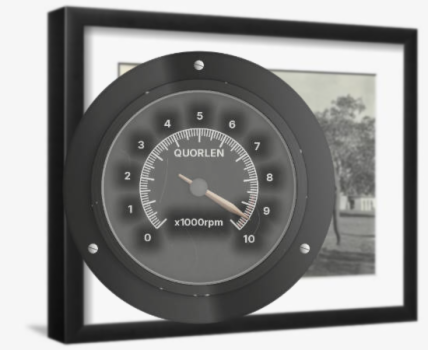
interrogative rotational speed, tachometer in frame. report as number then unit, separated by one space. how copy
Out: 9500 rpm
